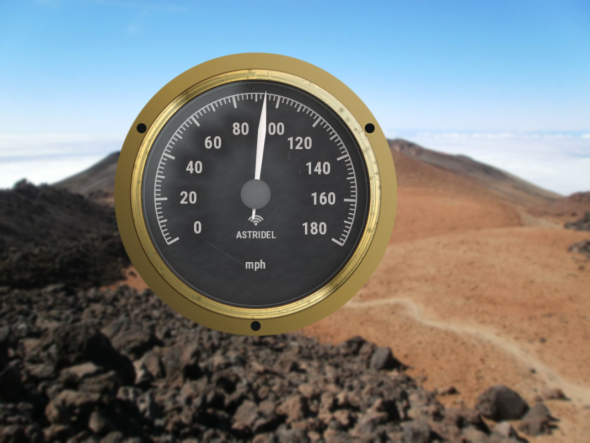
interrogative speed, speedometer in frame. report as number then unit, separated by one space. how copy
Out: 94 mph
